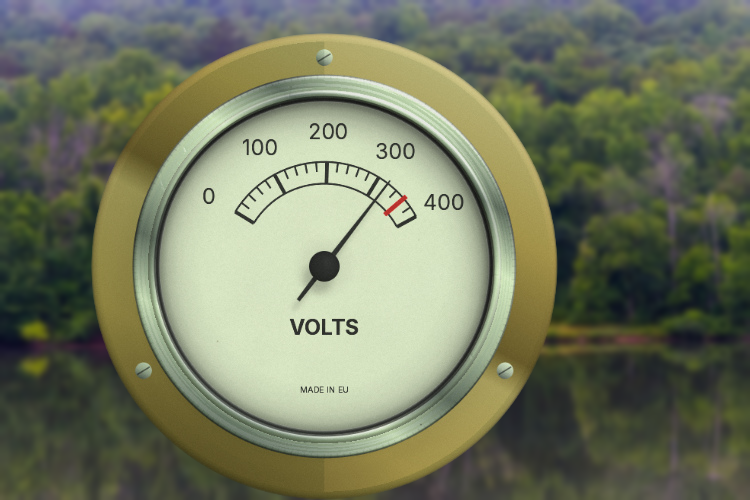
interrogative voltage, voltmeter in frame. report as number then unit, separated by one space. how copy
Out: 320 V
